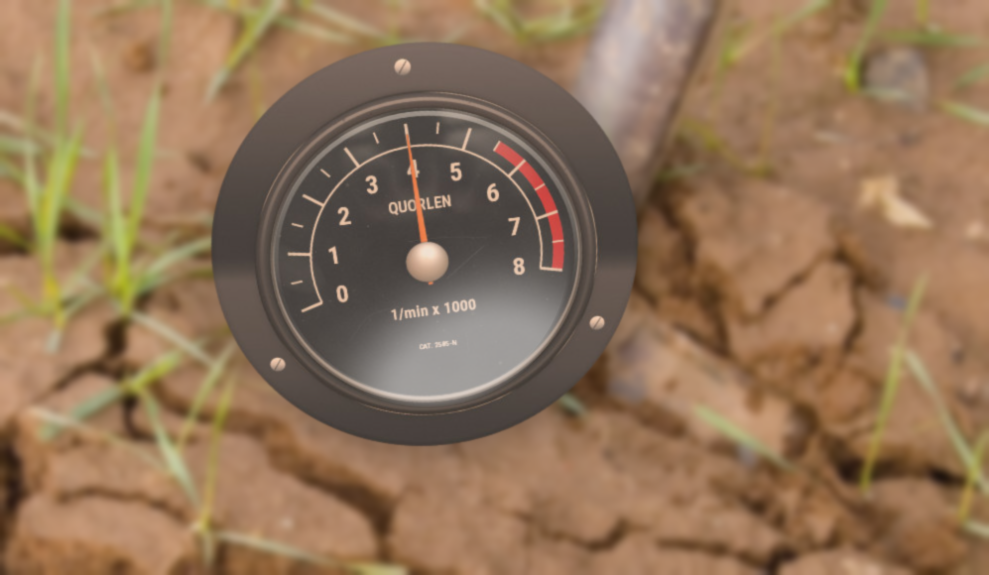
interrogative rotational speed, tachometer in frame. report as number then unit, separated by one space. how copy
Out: 4000 rpm
